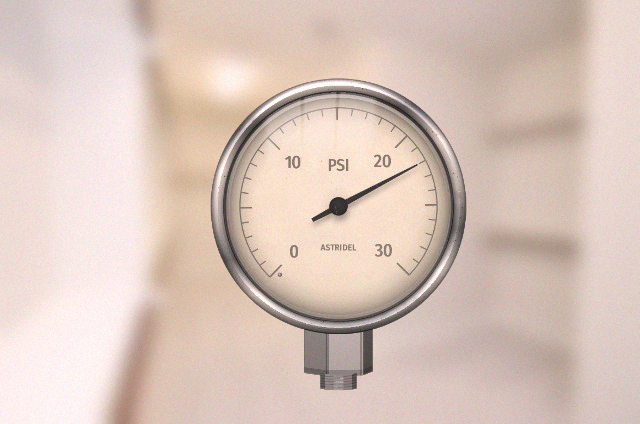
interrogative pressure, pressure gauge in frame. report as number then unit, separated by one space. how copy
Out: 22 psi
